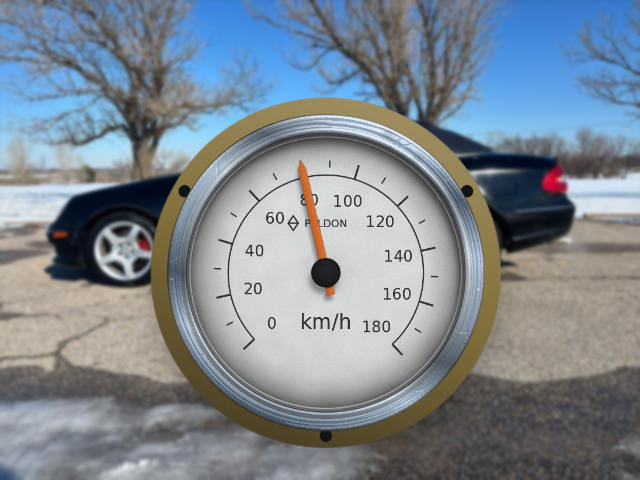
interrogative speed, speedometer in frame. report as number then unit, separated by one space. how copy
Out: 80 km/h
